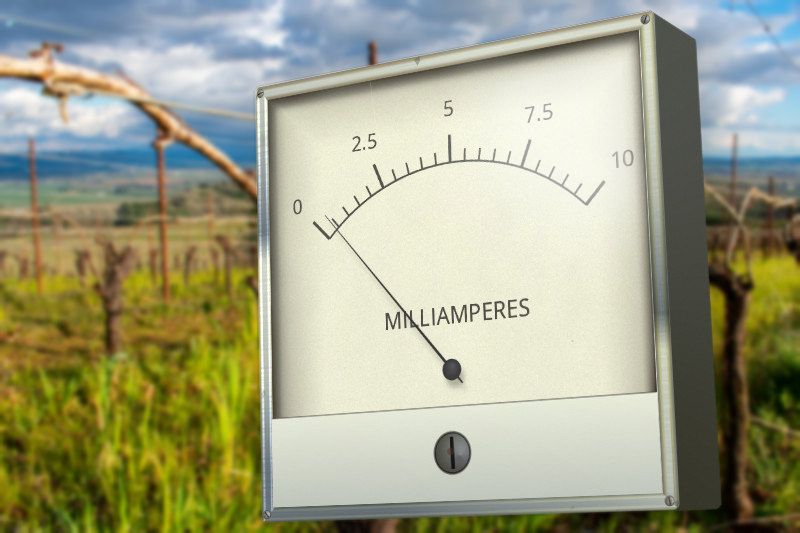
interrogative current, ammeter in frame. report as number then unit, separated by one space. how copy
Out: 0.5 mA
